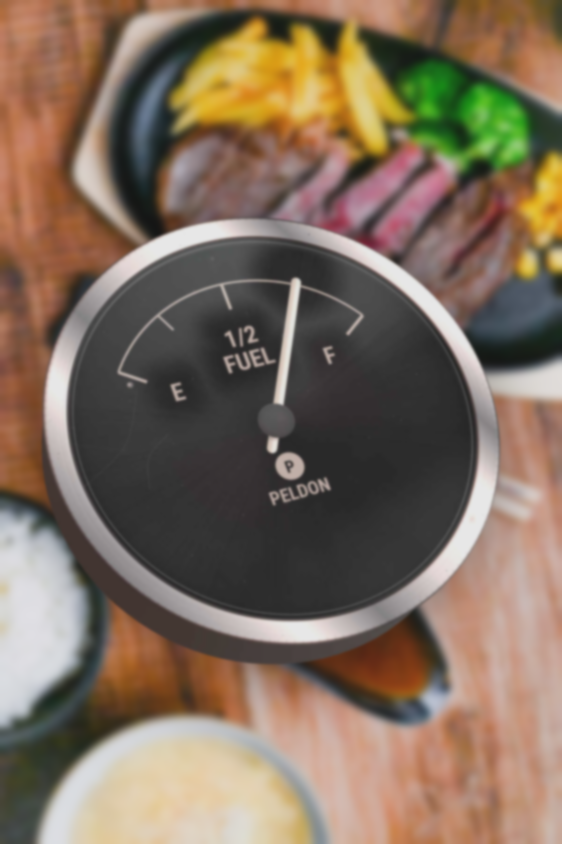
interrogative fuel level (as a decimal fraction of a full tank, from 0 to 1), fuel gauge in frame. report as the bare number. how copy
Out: 0.75
